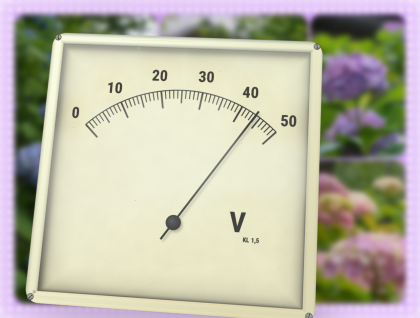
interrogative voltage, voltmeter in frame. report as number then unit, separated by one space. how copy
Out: 44 V
